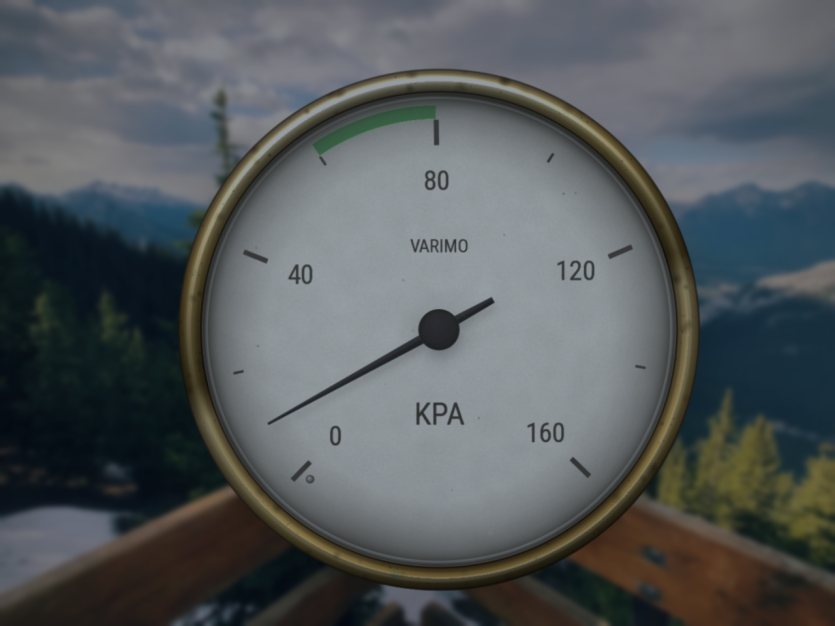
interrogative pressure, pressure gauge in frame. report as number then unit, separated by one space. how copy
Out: 10 kPa
